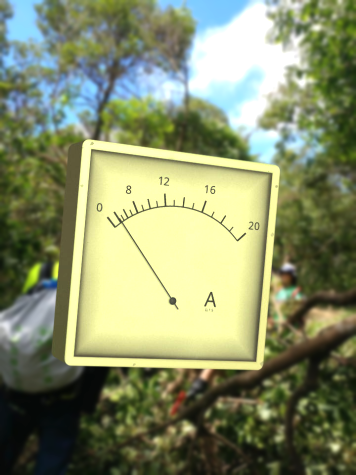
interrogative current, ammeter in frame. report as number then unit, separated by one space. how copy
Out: 4 A
